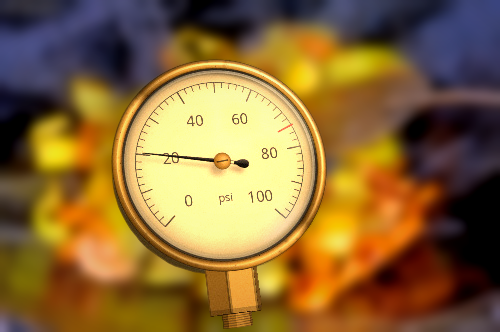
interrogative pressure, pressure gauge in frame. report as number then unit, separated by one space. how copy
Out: 20 psi
